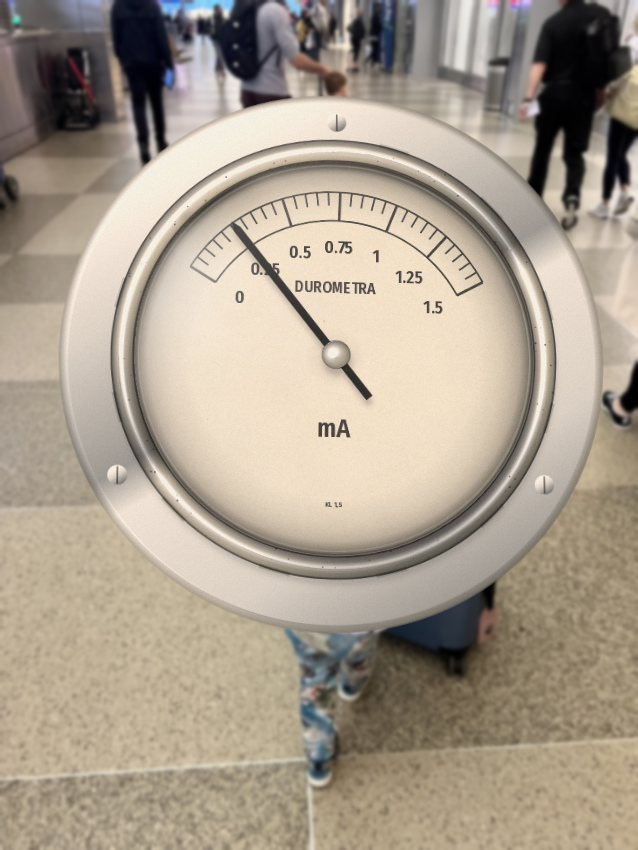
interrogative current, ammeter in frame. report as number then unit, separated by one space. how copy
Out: 0.25 mA
